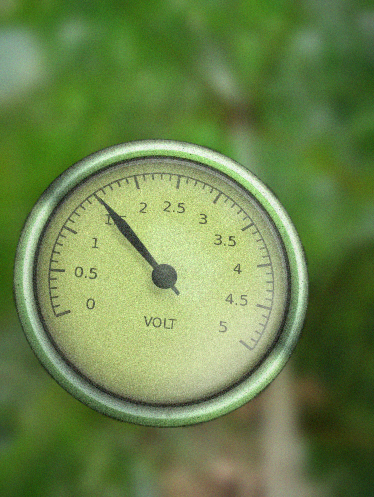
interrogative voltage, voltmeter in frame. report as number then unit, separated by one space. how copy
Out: 1.5 V
